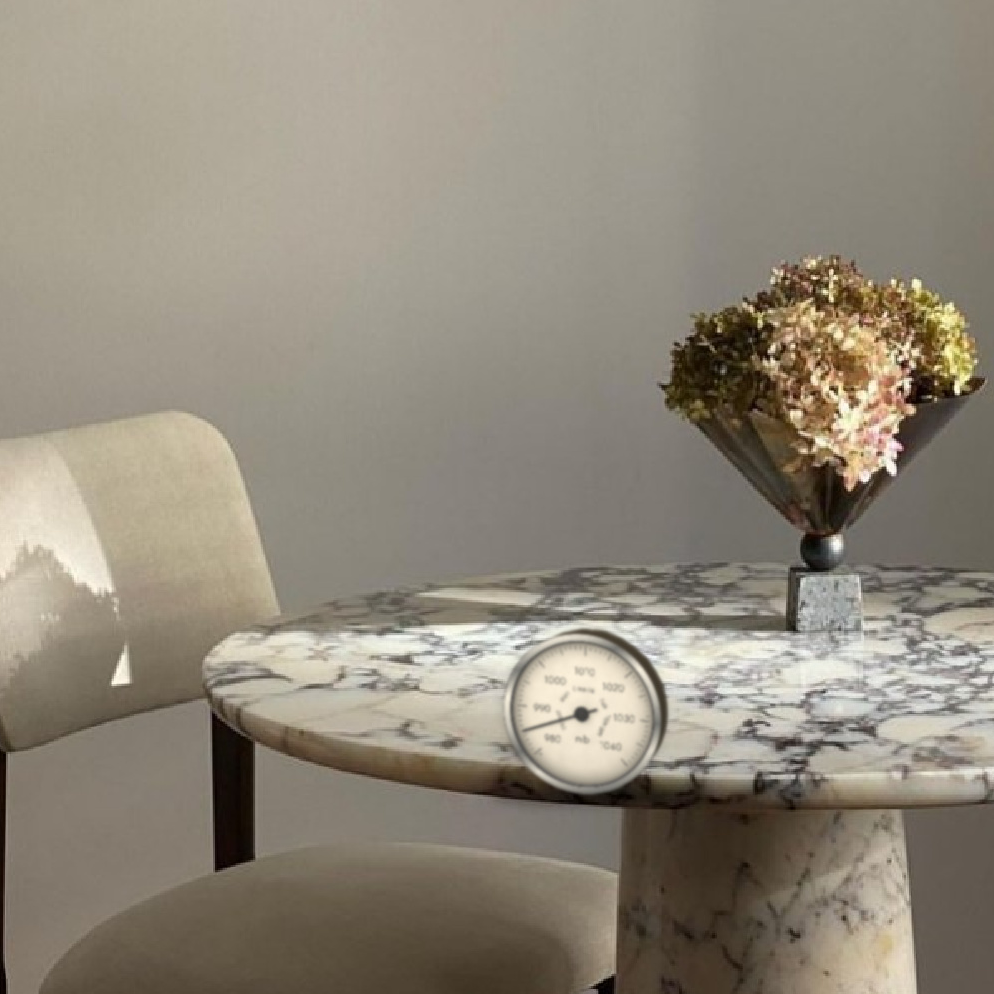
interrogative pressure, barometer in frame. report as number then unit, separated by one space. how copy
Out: 985 mbar
